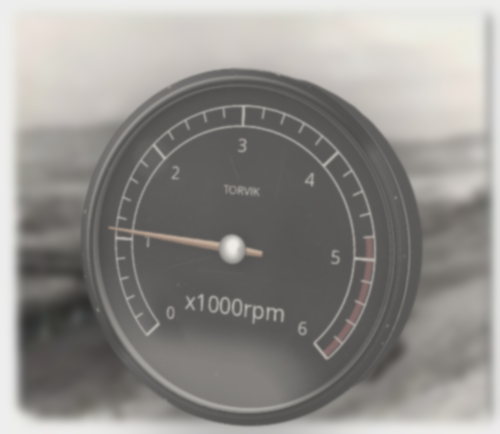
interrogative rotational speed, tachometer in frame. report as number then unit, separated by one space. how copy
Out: 1100 rpm
